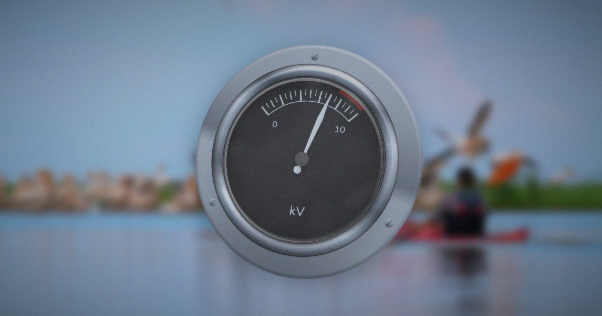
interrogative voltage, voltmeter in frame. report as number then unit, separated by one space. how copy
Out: 7 kV
